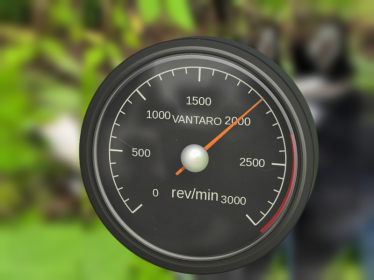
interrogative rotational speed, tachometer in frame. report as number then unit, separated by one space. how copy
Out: 2000 rpm
